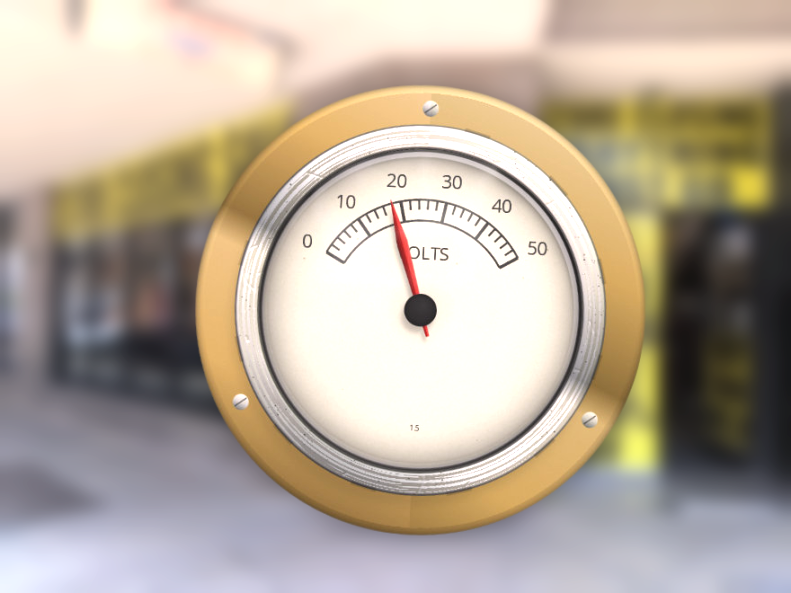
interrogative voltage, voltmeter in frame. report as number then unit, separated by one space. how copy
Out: 18 V
